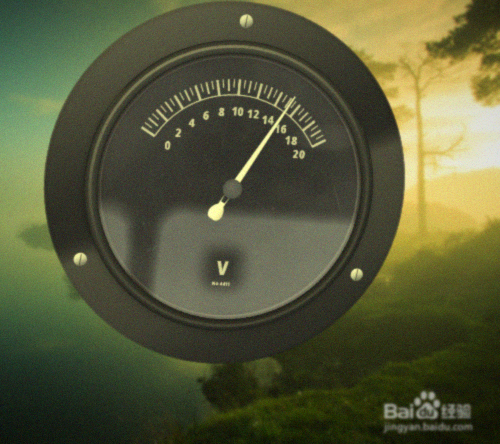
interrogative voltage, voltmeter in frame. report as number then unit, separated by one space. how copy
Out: 15 V
